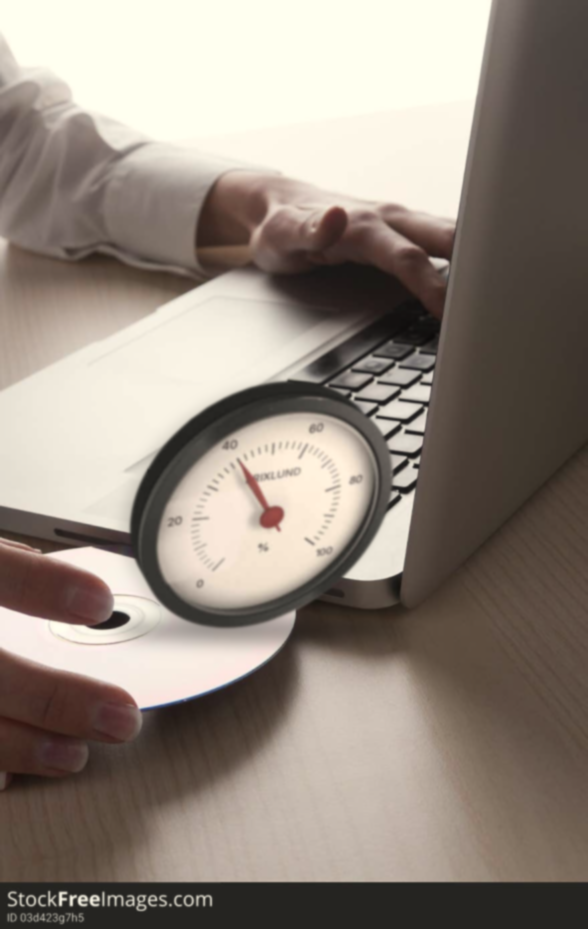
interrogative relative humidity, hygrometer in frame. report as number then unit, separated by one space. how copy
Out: 40 %
